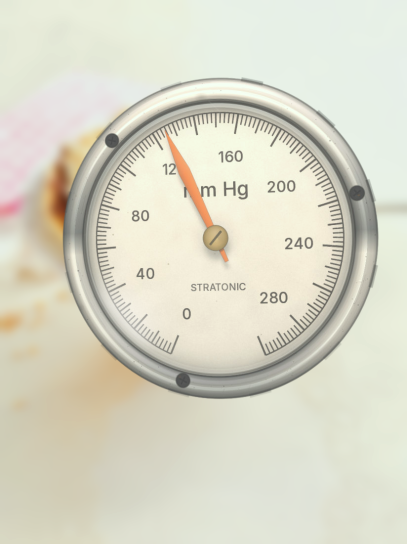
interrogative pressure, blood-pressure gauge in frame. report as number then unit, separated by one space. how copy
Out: 126 mmHg
